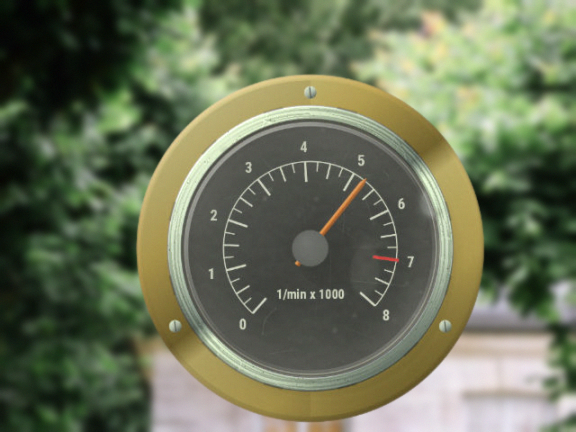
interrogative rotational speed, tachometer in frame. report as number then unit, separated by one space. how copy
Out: 5250 rpm
